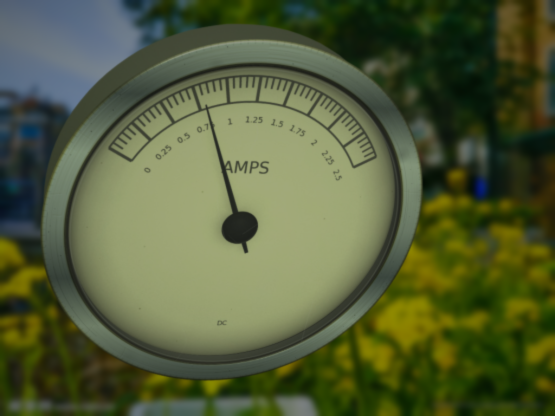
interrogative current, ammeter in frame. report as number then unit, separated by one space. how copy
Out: 0.8 A
